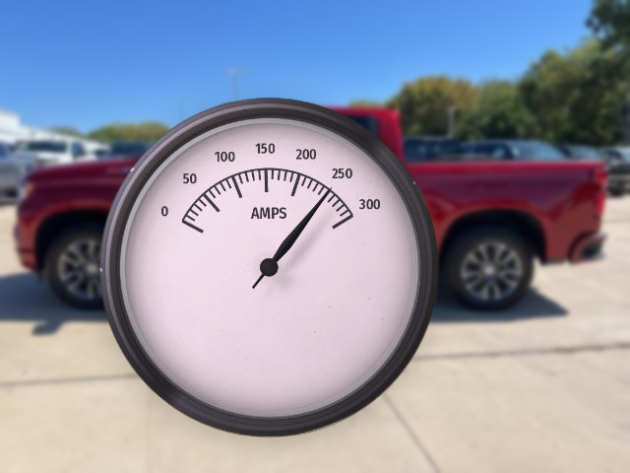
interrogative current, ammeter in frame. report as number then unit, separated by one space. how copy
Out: 250 A
